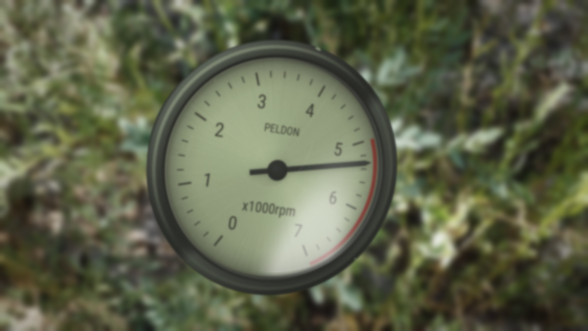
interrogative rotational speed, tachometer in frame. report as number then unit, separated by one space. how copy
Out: 5300 rpm
